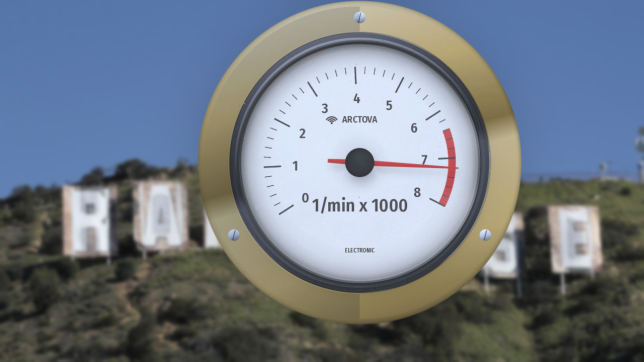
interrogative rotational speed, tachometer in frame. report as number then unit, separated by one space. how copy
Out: 7200 rpm
